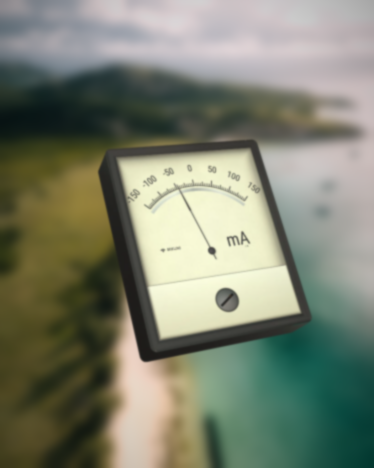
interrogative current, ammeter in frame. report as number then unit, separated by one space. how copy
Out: -50 mA
